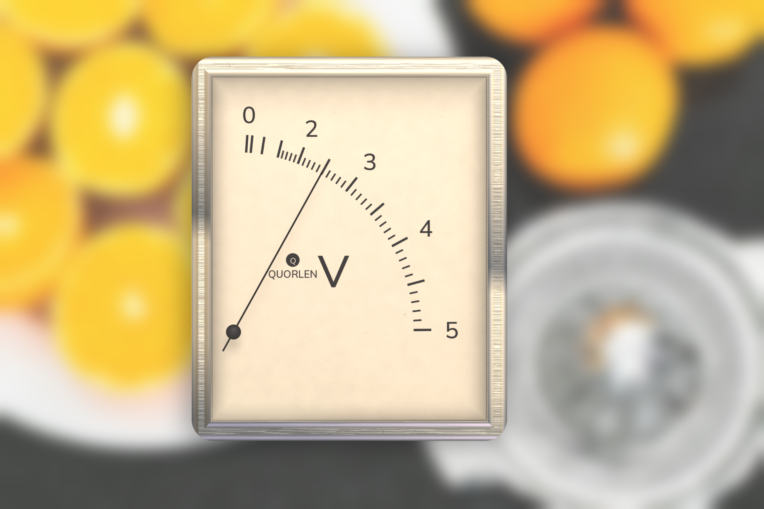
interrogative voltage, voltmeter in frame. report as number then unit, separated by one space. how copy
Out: 2.5 V
